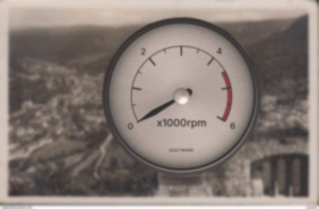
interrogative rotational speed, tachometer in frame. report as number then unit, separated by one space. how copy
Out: 0 rpm
